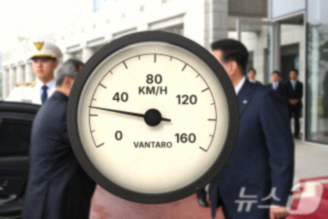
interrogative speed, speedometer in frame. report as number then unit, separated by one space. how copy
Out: 25 km/h
